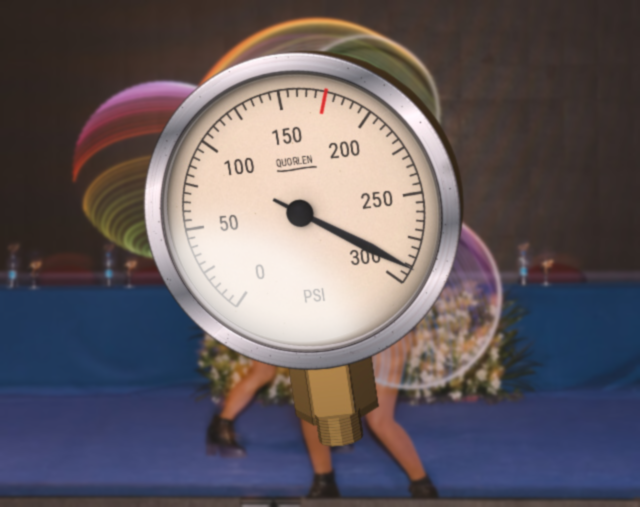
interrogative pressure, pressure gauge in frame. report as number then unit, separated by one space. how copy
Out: 290 psi
